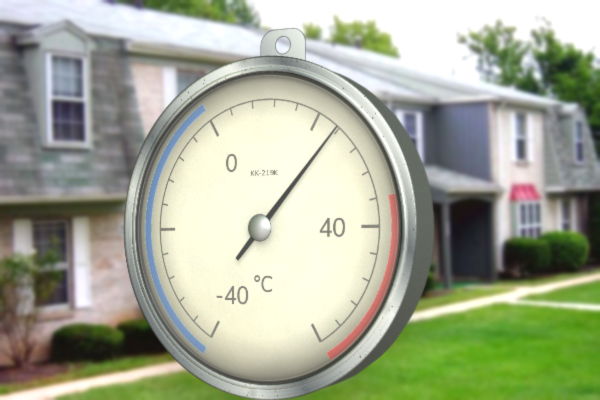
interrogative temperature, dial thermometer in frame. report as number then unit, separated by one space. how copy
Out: 24 °C
